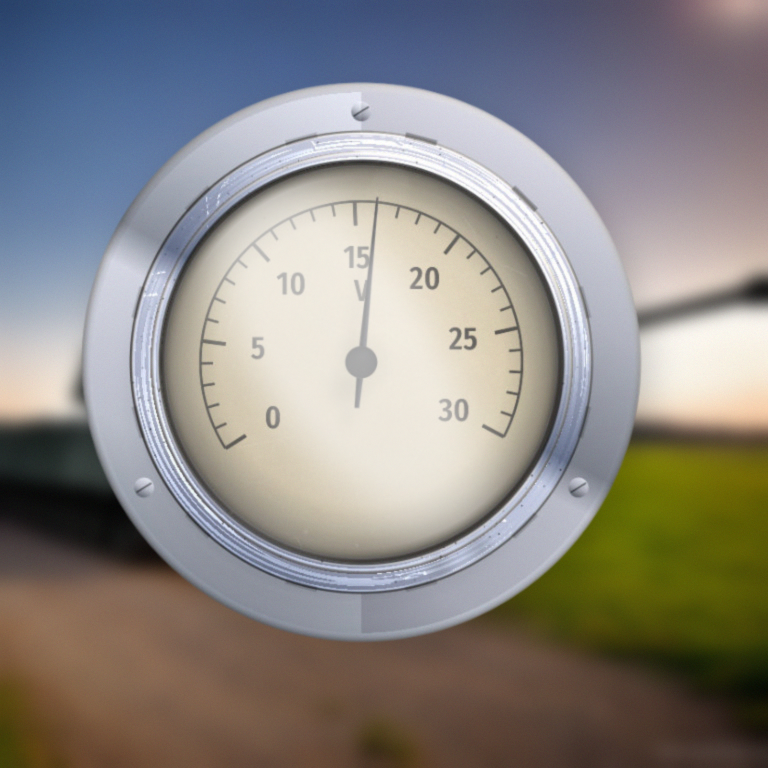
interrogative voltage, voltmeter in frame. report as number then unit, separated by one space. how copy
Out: 16 V
